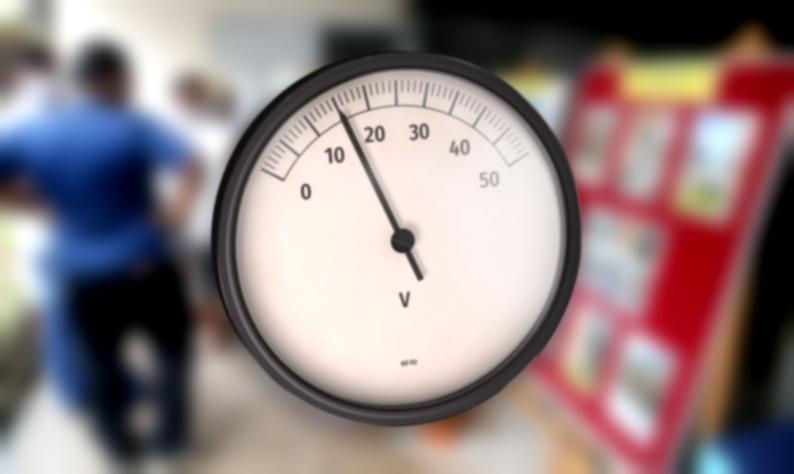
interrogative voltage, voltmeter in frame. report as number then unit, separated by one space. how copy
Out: 15 V
